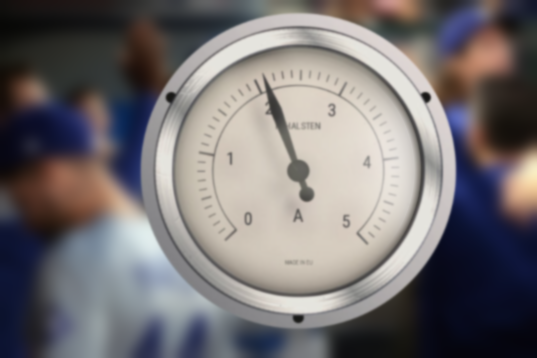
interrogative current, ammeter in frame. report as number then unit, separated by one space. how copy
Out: 2.1 A
